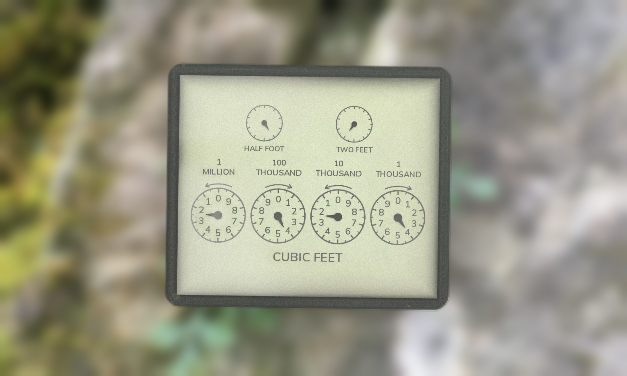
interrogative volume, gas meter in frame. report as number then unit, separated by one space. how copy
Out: 242400 ft³
